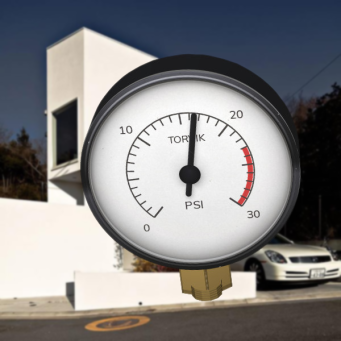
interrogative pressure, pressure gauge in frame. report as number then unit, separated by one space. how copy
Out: 16.5 psi
